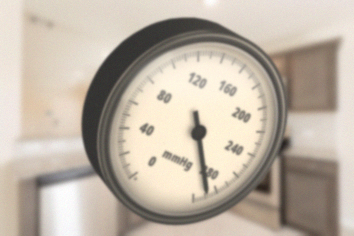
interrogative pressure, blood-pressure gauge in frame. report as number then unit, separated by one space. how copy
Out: 290 mmHg
